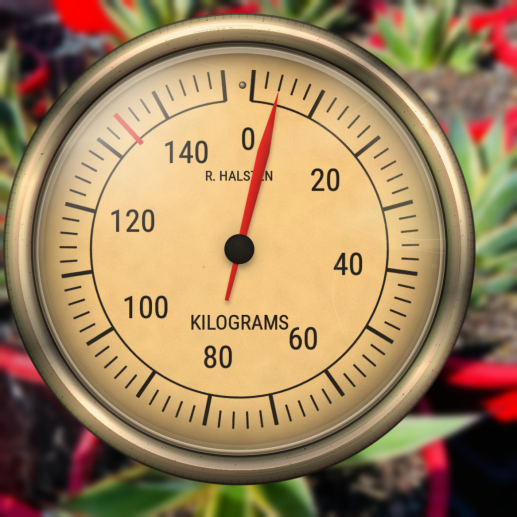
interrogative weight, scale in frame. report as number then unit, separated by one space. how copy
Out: 4 kg
